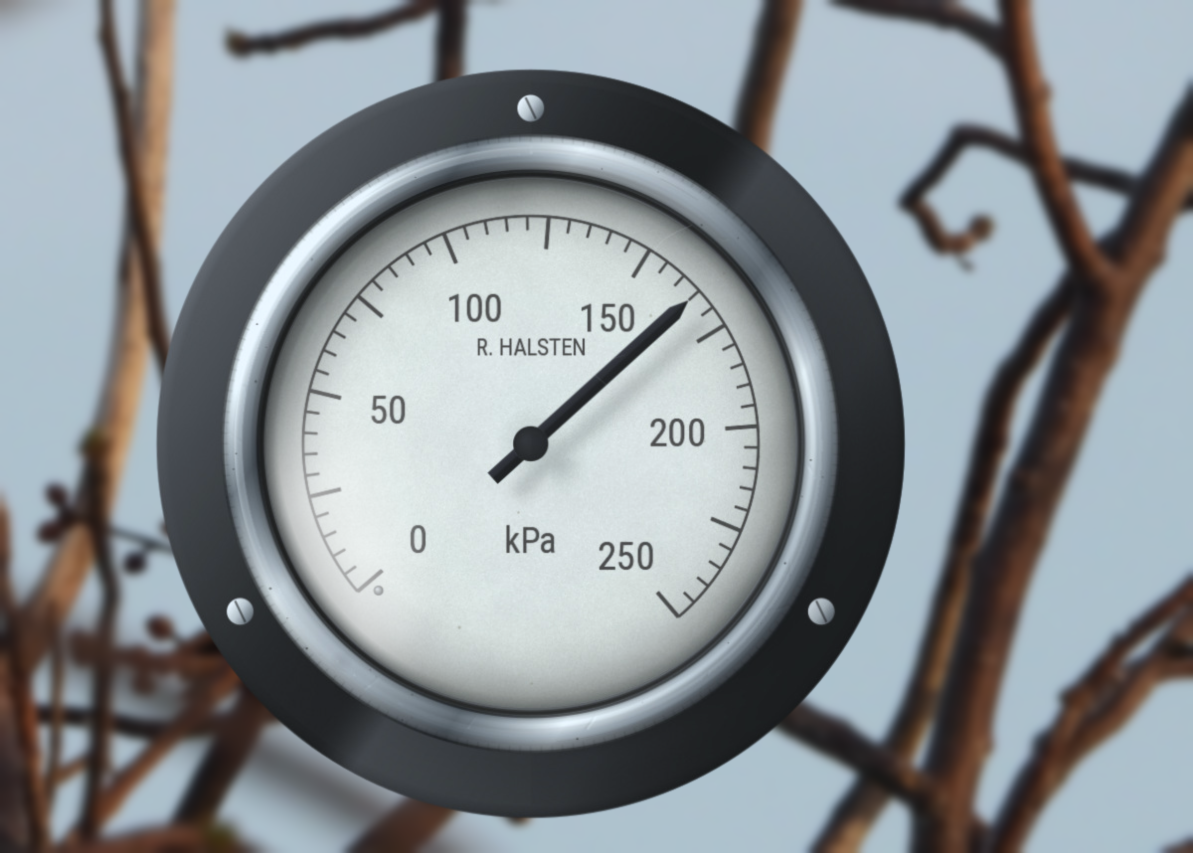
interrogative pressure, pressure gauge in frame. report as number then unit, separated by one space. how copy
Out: 165 kPa
